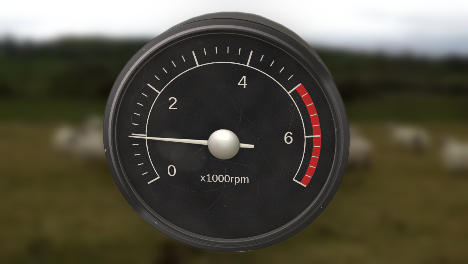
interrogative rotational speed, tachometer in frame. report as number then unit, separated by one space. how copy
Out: 1000 rpm
